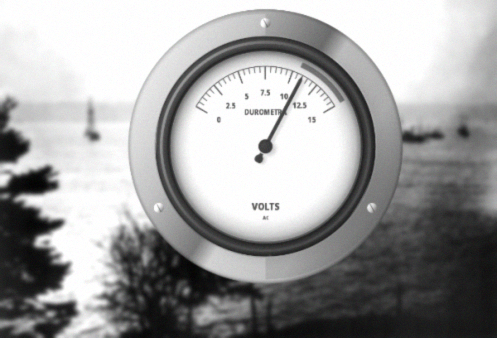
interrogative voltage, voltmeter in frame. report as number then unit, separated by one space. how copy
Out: 11 V
